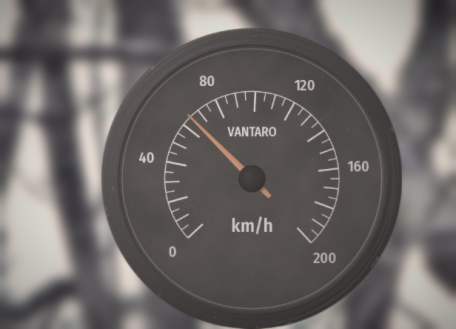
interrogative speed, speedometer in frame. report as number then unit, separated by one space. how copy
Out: 65 km/h
